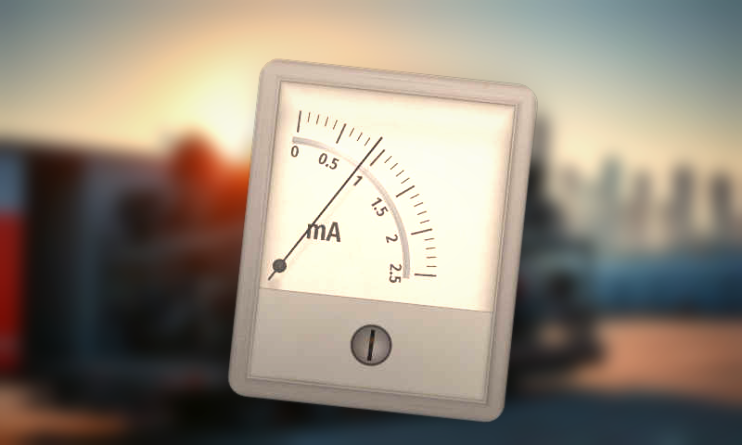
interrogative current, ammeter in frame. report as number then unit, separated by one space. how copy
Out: 0.9 mA
